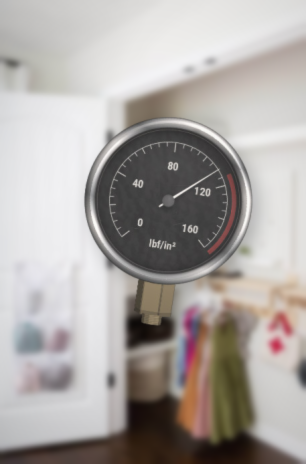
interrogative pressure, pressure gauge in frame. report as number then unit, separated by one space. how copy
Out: 110 psi
